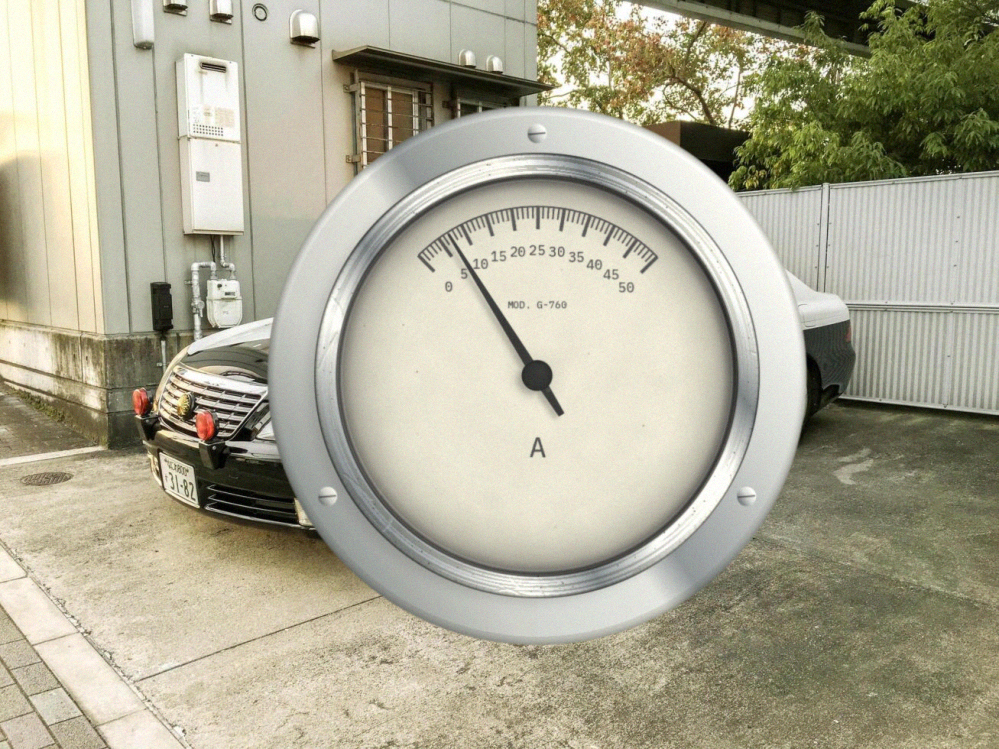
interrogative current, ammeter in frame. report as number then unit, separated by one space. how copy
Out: 7 A
